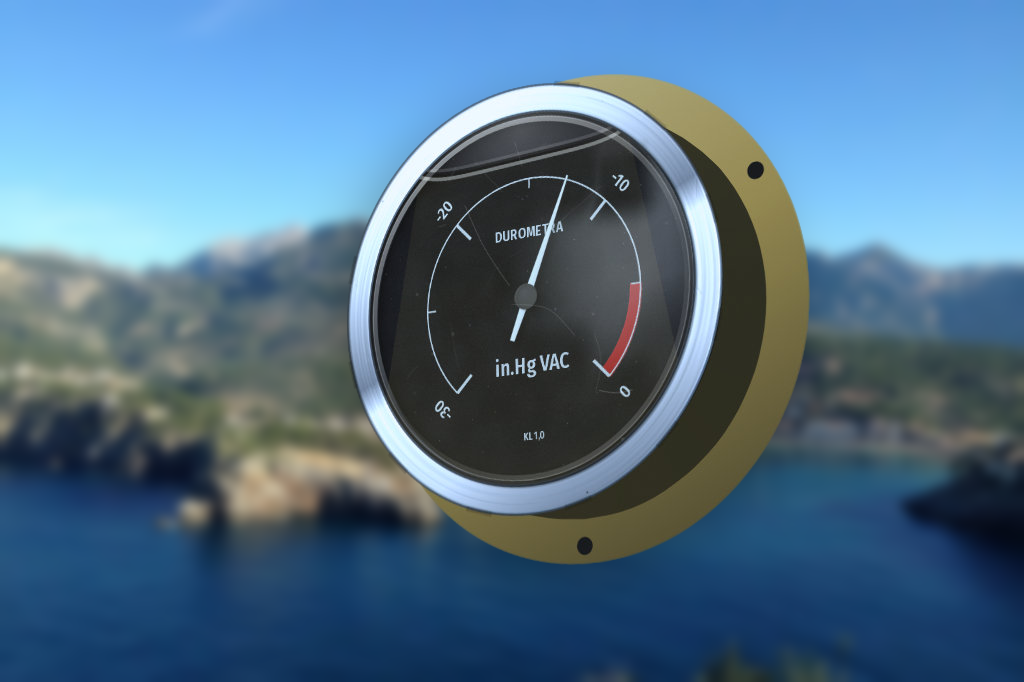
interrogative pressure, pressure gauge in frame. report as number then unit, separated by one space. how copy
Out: -12.5 inHg
